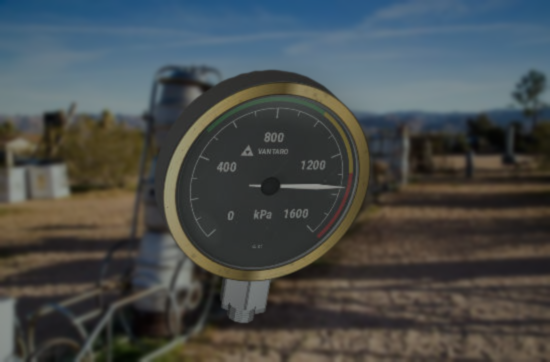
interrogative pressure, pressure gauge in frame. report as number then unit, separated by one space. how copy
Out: 1350 kPa
